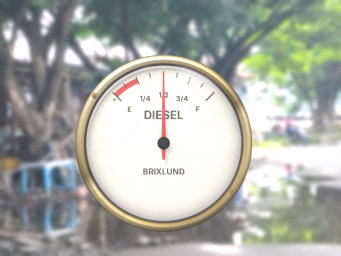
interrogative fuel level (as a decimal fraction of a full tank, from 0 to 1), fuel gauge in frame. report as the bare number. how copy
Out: 0.5
